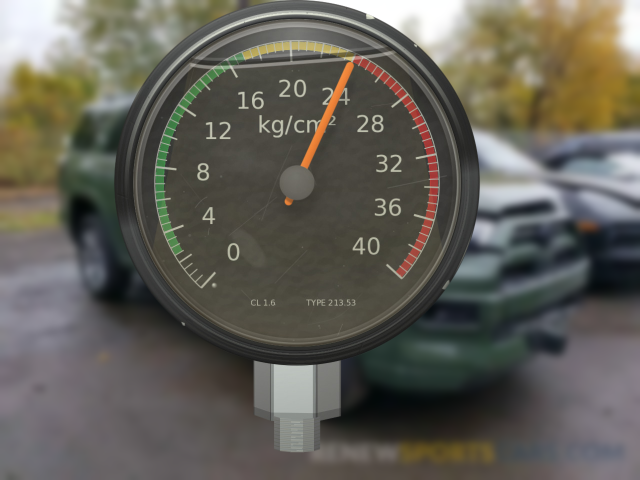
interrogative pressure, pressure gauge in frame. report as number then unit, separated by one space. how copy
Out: 24 kg/cm²
